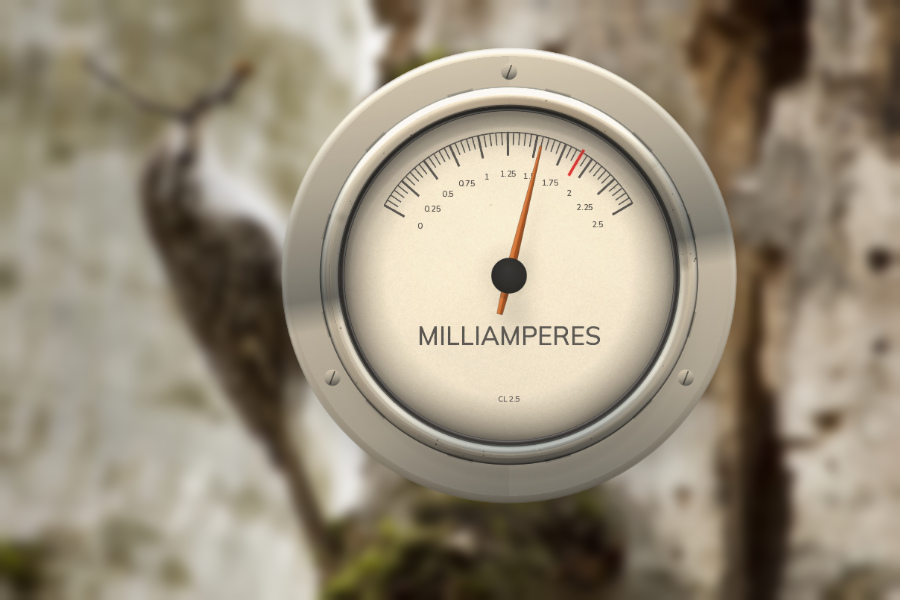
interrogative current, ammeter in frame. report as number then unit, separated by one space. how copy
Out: 1.55 mA
